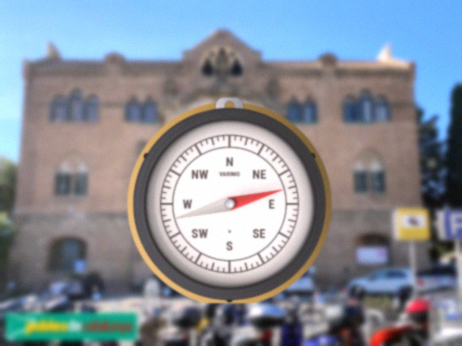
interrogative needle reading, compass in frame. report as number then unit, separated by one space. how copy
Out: 75 °
